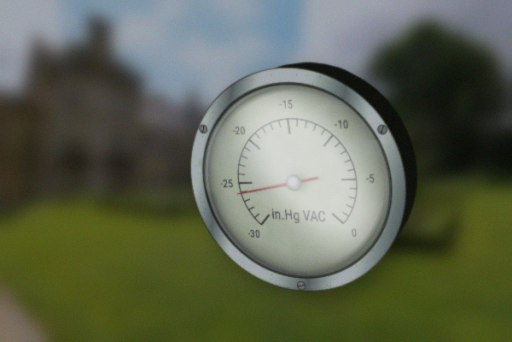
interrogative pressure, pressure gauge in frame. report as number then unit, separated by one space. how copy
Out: -26 inHg
